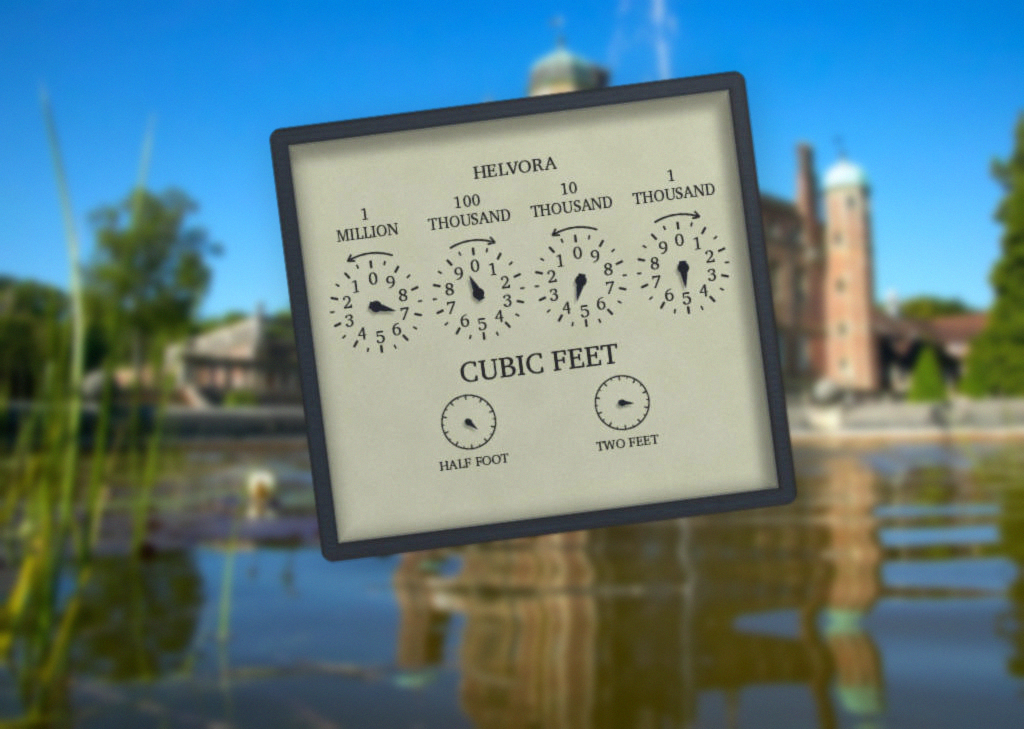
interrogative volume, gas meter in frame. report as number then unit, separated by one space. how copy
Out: 694500 ft³
